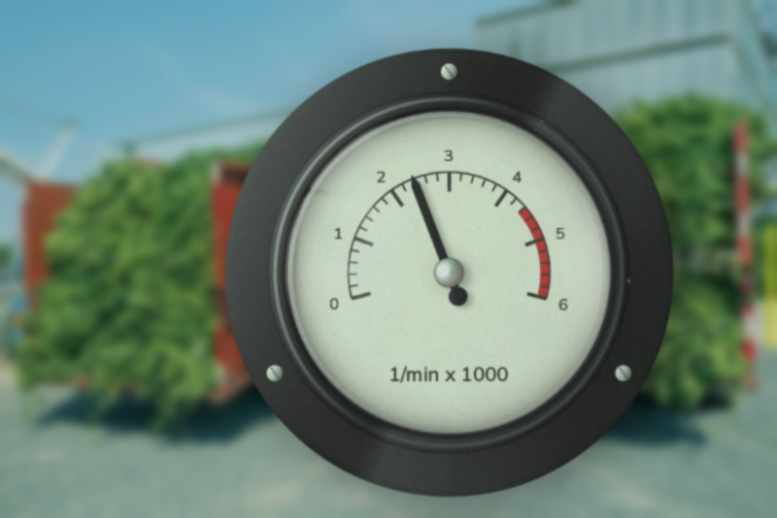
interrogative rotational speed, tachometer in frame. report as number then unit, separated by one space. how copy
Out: 2400 rpm
